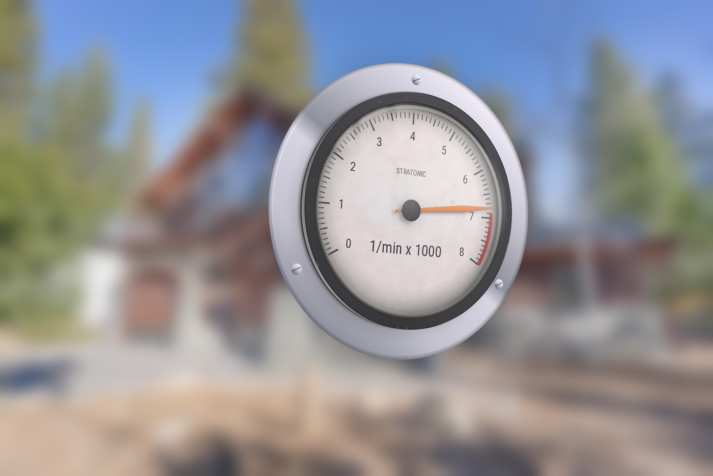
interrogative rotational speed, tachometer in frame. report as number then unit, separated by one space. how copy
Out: 6800 rpm
